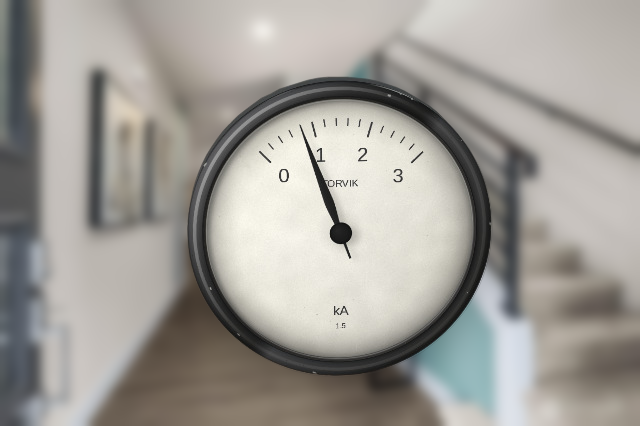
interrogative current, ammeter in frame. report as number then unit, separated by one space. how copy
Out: 0.8 kA
